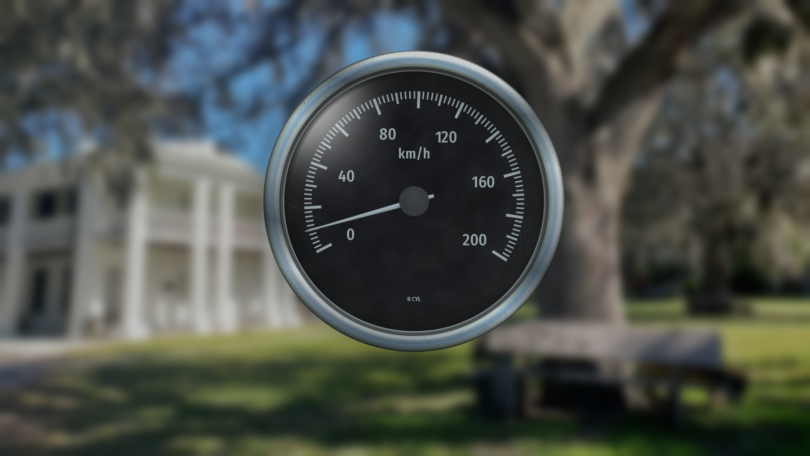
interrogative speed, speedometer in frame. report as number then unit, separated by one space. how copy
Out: 10 km/h
